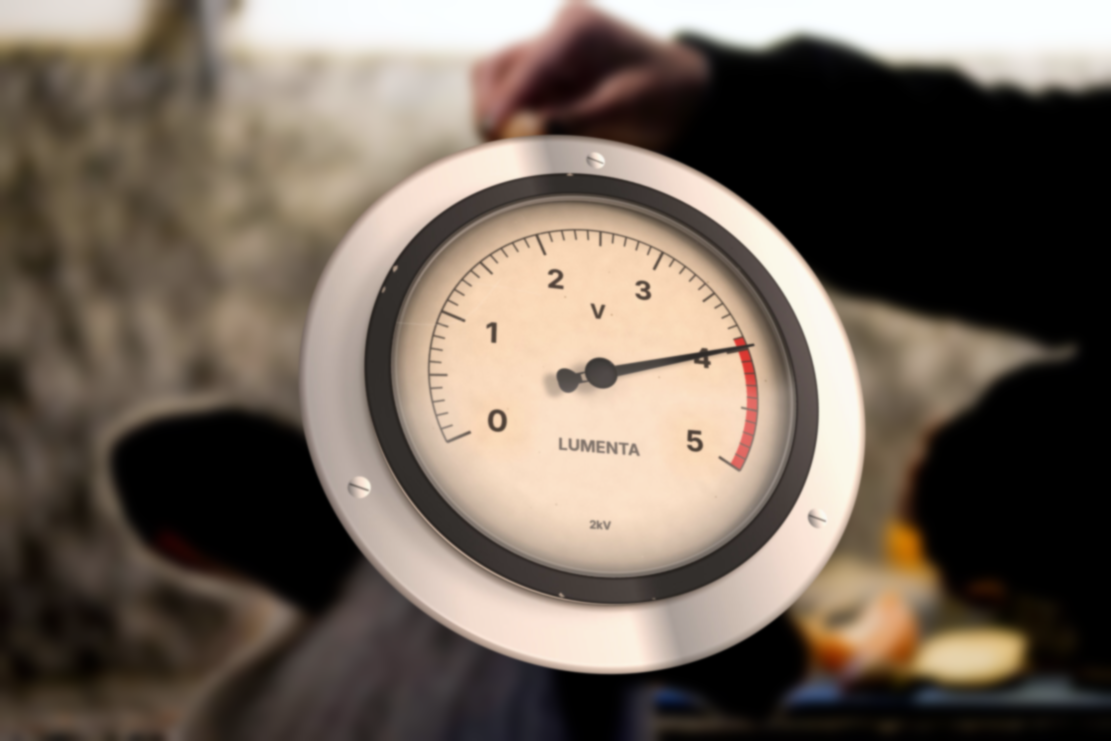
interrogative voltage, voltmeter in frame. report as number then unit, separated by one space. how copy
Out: 4 V
